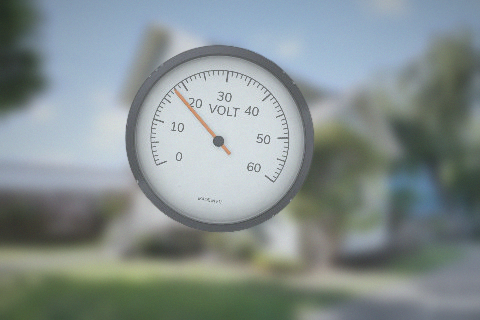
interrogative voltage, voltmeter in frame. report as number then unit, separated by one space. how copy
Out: 18 V
